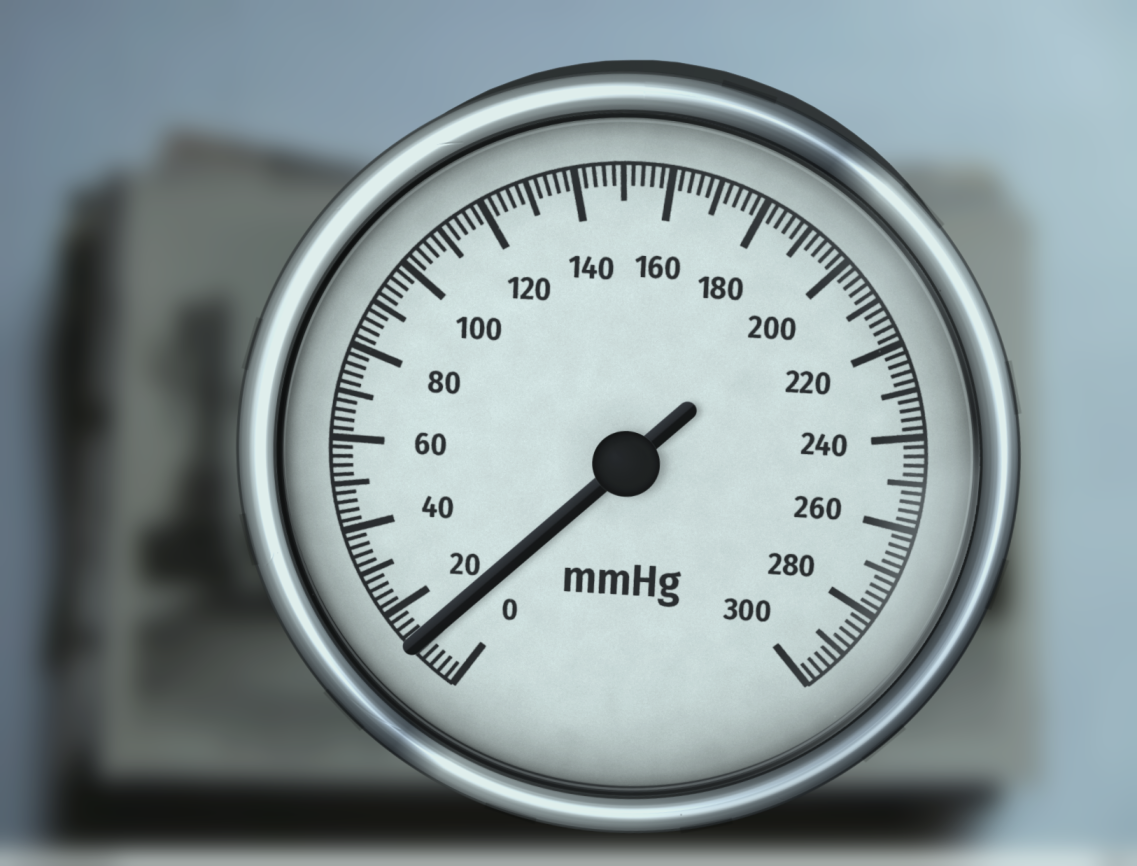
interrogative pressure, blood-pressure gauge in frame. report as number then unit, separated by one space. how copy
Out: 12 mmHg
